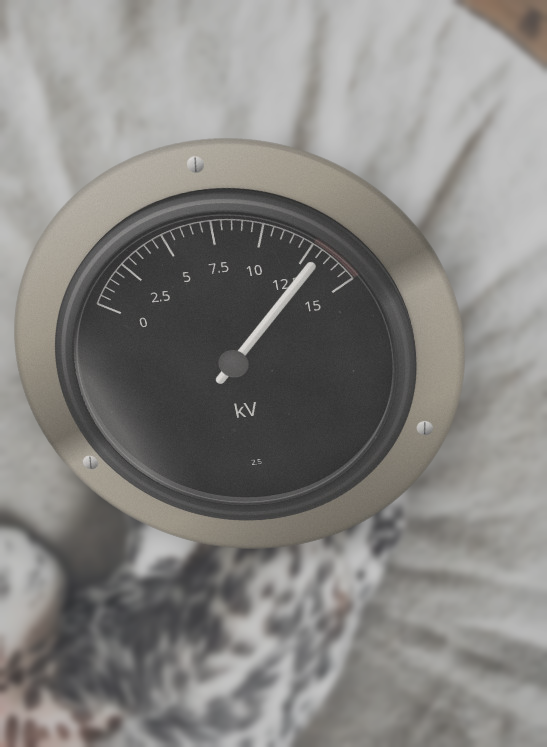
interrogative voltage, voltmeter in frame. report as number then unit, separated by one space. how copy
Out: 13 kV
